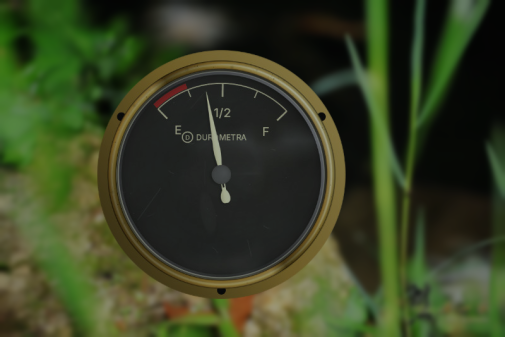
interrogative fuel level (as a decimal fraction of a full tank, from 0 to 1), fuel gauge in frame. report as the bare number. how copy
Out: 0.375
